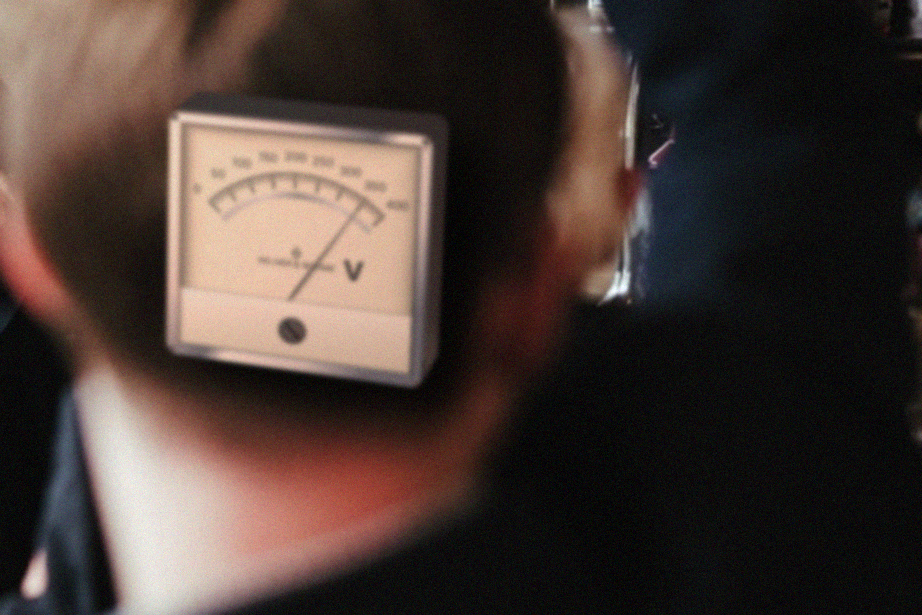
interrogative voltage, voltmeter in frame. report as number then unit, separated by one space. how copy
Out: 350 V
